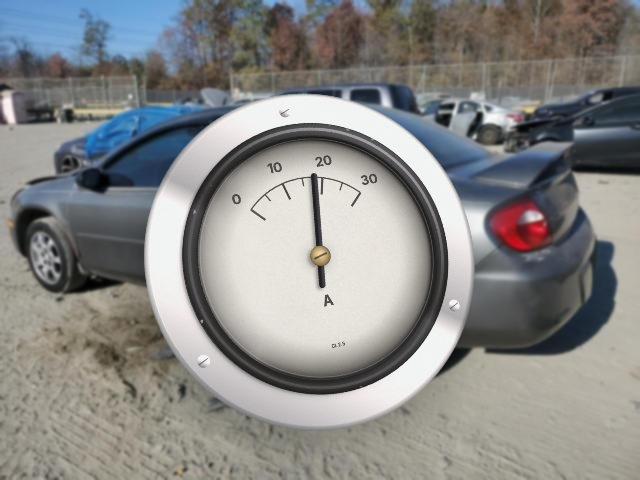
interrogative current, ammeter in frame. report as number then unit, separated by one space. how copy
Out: 17.5 A
